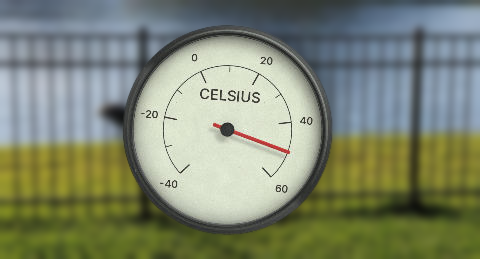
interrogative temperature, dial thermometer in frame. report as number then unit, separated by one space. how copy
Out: 50 °C
